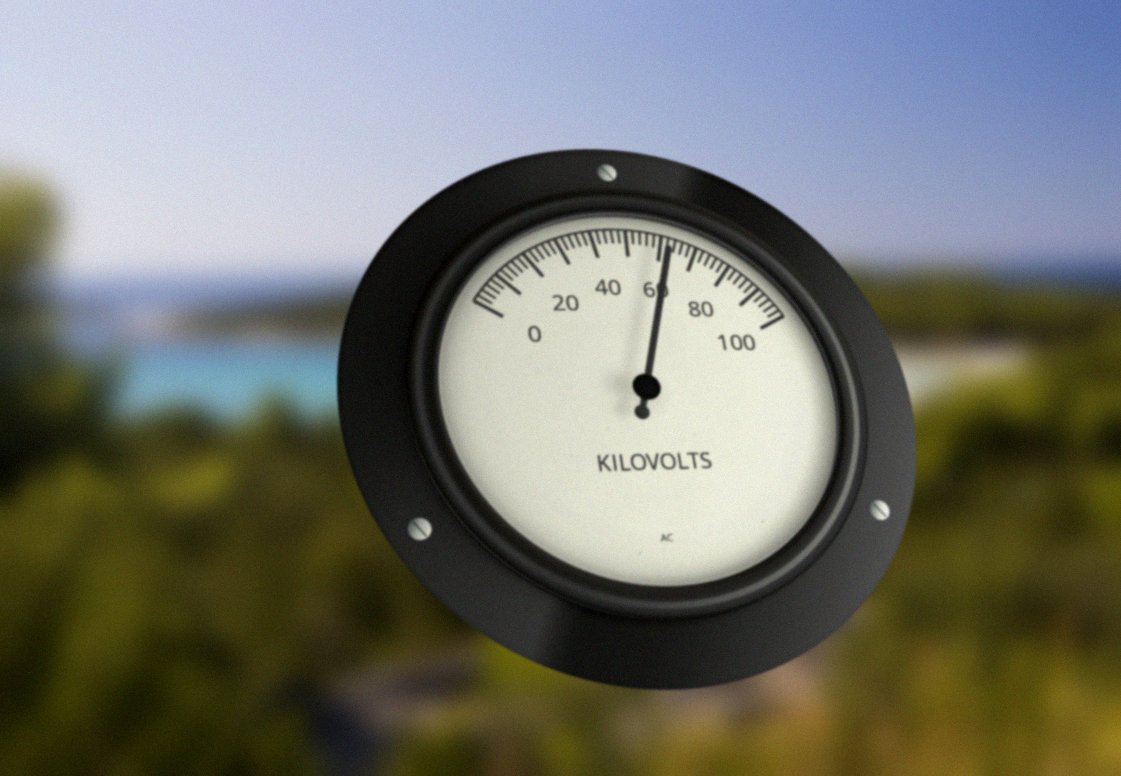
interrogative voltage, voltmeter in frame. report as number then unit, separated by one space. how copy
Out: 62 kV
